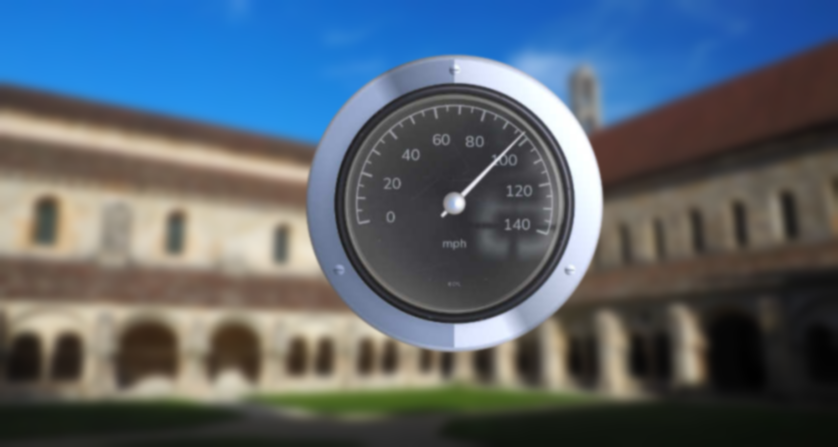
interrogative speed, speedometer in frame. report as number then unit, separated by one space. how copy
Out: 97.5 mph
